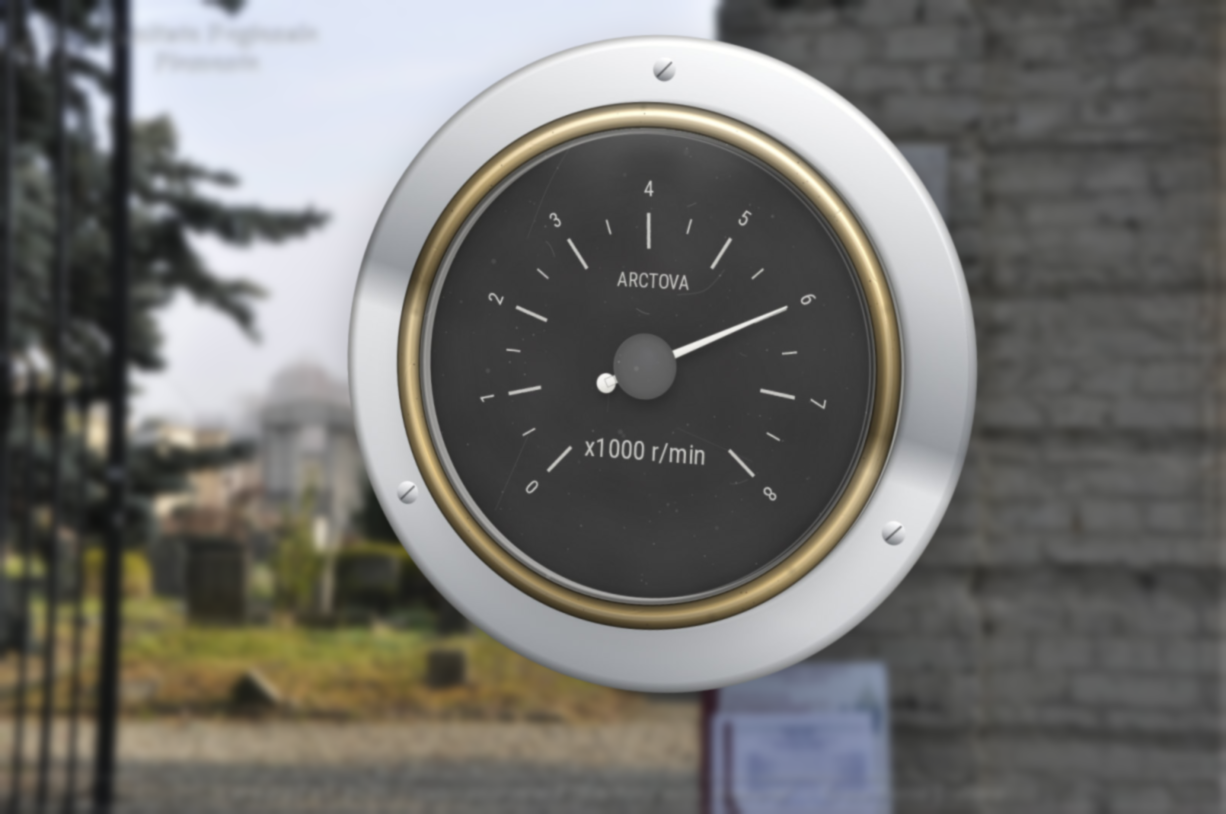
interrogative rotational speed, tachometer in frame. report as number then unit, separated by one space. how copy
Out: 6000 rpm
